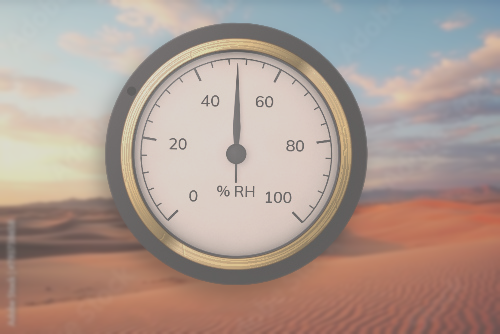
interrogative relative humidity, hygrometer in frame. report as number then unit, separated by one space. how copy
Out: 50 %
